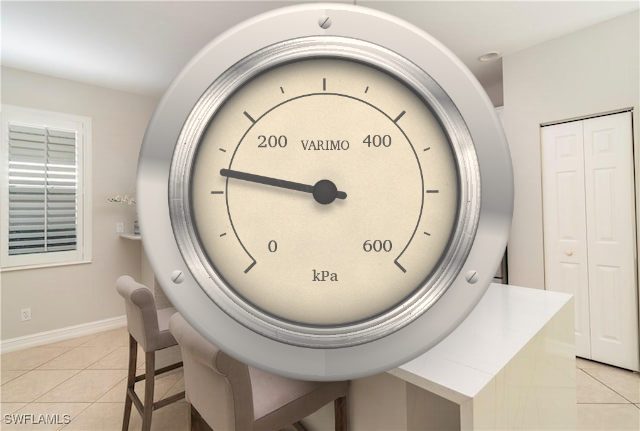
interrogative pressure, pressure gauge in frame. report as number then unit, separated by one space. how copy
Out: 125 kPa
